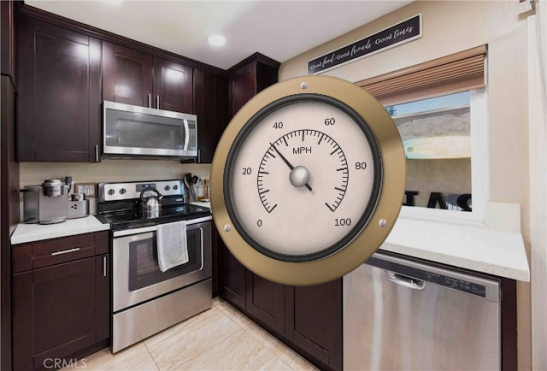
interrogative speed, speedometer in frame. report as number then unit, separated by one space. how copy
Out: 34 mph
